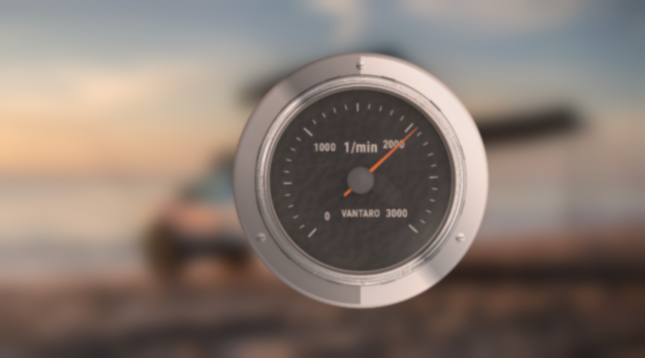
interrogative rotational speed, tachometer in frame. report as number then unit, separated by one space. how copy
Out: 2050 rpm
